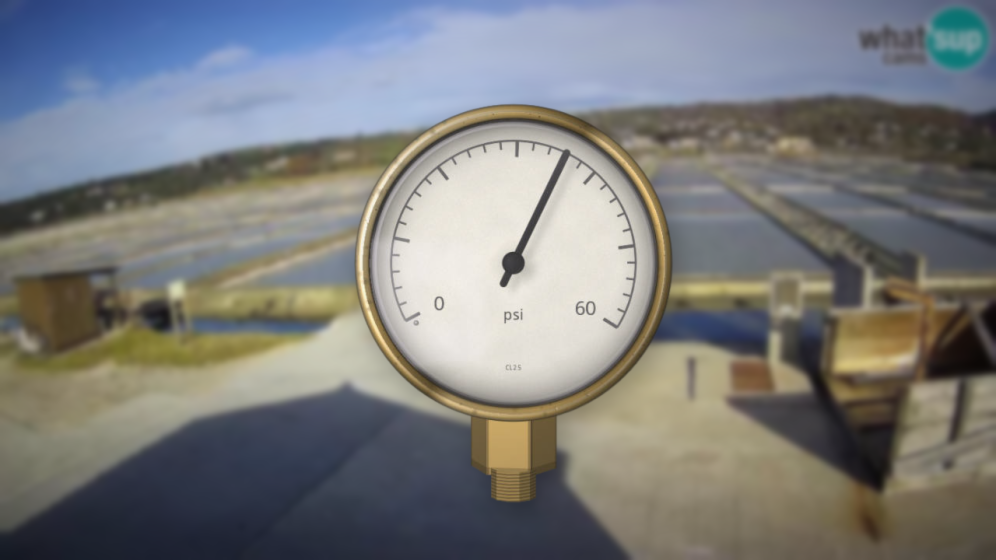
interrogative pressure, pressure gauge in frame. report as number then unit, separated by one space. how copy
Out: 36 psi
